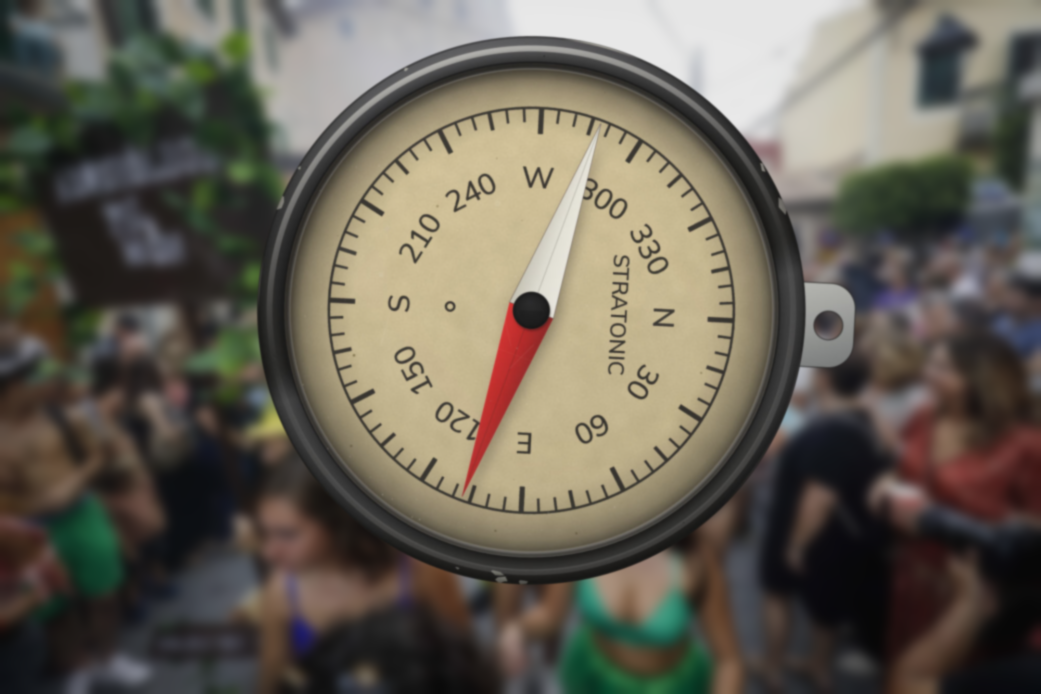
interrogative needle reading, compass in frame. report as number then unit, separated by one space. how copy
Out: 107.5 °
